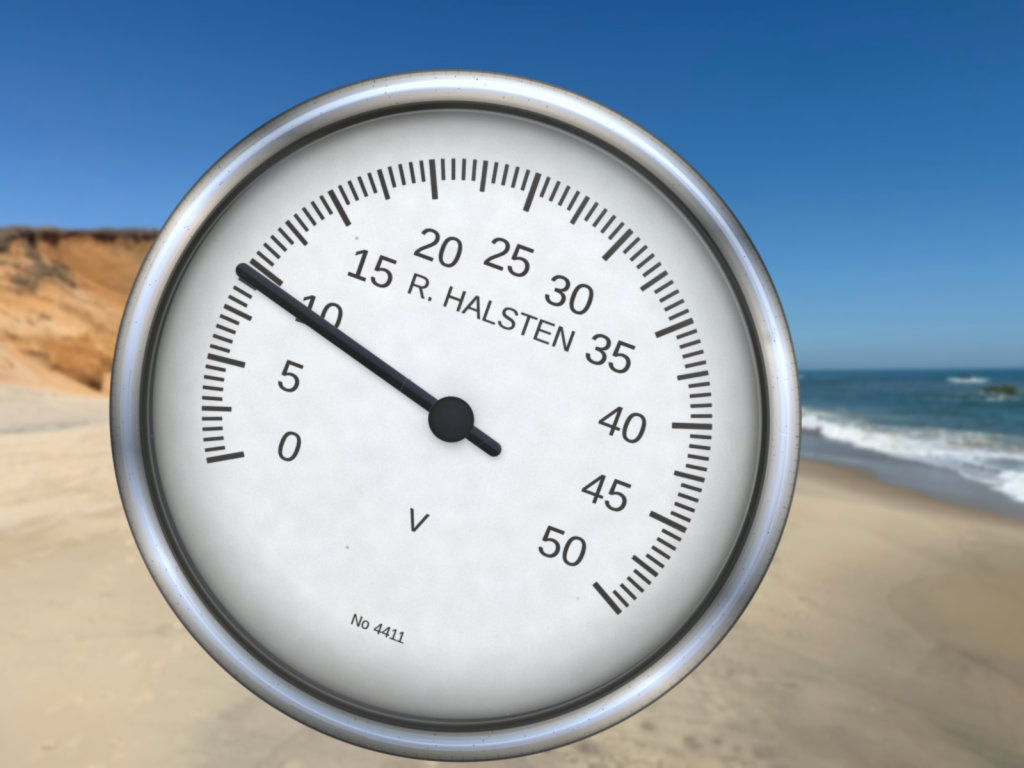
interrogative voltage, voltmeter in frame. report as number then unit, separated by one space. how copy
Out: 9.5 V
